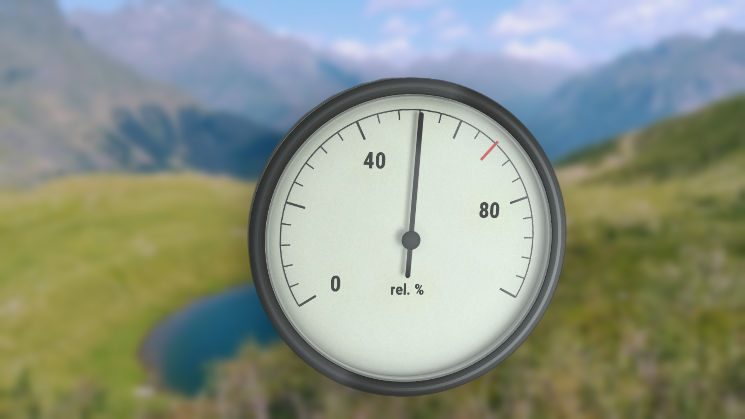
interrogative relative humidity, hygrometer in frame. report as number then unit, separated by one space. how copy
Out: 52 %
